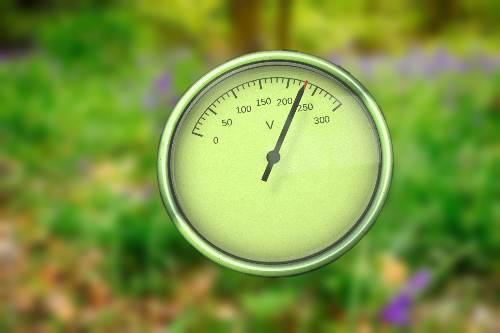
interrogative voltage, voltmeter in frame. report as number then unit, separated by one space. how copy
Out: 230 V
